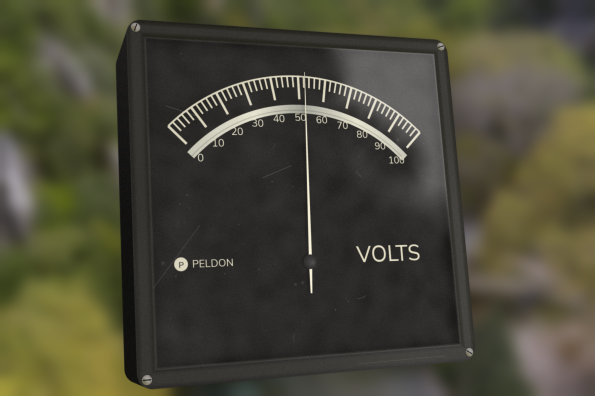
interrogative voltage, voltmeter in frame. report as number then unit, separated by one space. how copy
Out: 52 V
